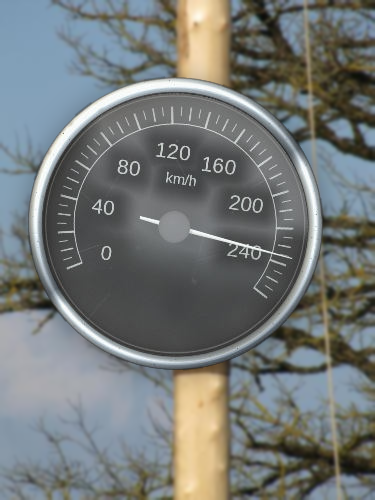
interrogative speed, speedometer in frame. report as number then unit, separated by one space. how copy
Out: 235 km/h
